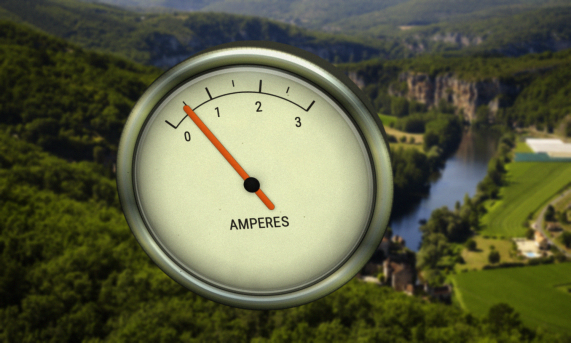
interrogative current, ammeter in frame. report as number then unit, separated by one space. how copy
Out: 0.5 A
